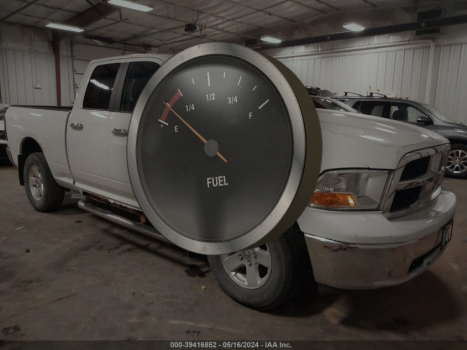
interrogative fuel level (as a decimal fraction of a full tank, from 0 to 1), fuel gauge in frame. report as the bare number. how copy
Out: 0.125
